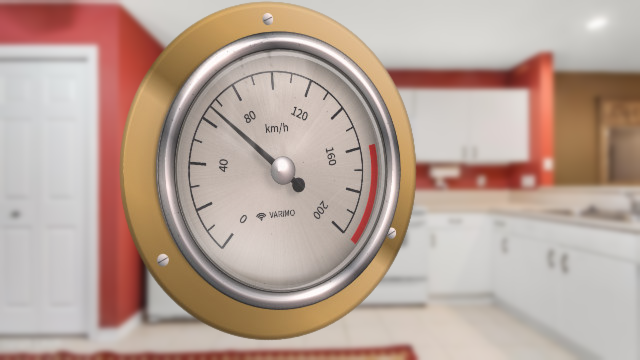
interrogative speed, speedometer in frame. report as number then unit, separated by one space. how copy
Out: 65 km/h
